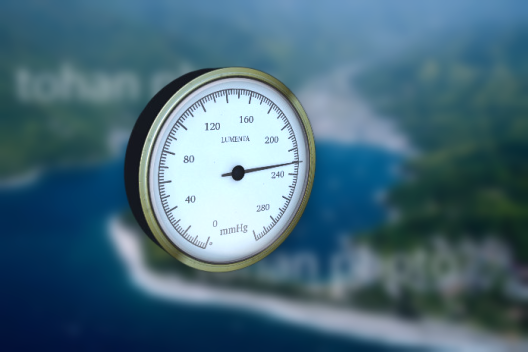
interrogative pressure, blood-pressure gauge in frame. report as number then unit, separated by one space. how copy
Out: 230 mmHg
